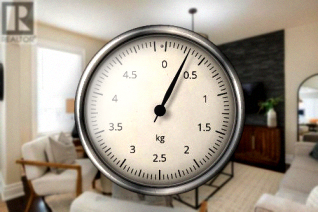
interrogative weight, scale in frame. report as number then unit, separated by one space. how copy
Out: 0.3 kg
